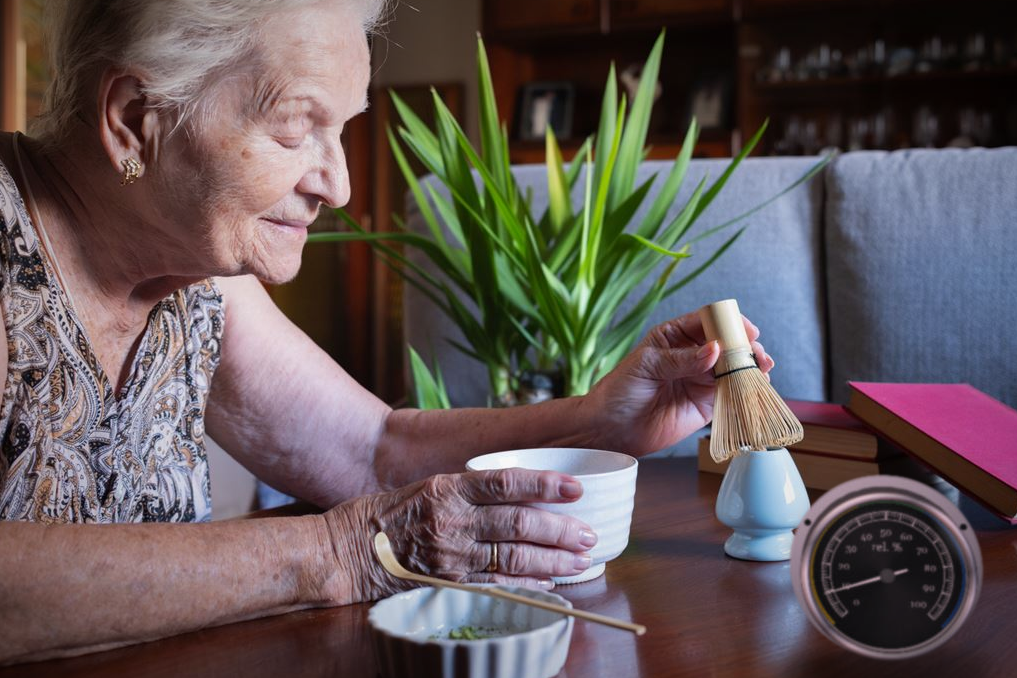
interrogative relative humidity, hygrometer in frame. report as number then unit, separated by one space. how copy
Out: 10 %
